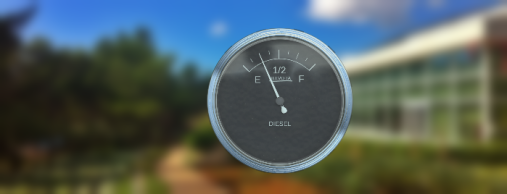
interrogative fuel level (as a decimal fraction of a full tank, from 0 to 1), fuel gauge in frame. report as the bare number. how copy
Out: 0.25
